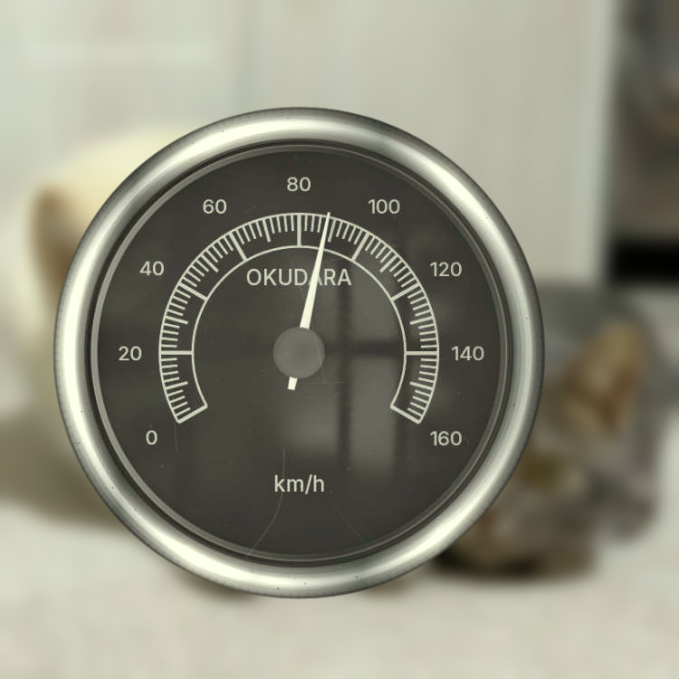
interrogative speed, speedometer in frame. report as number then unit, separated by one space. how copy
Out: 88 km/h
